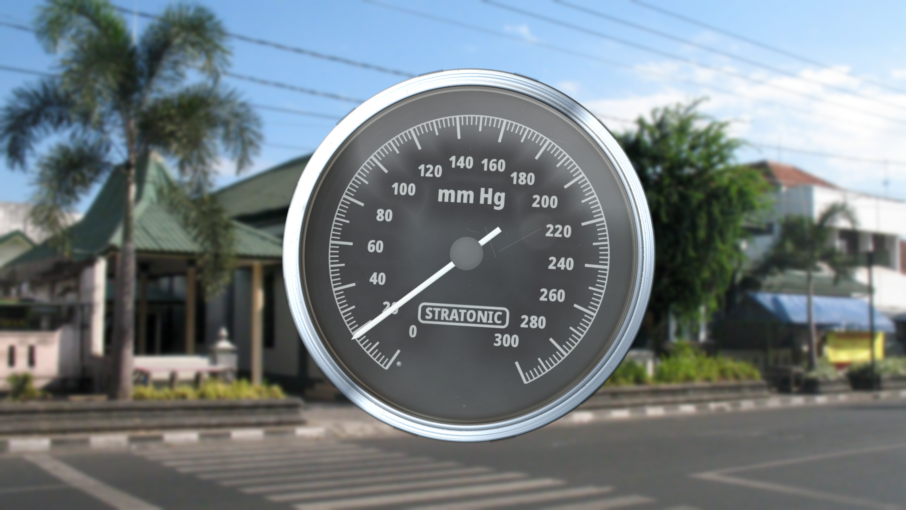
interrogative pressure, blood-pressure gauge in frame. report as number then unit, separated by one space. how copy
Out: 18 mmHg
